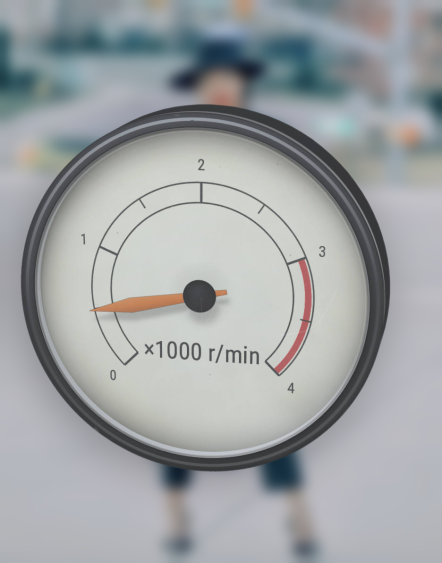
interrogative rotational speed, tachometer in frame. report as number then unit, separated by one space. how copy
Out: 500 rpm
